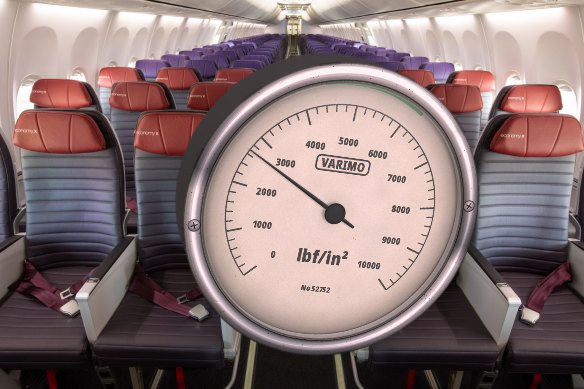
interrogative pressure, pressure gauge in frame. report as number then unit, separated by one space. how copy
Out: 2700 psi
